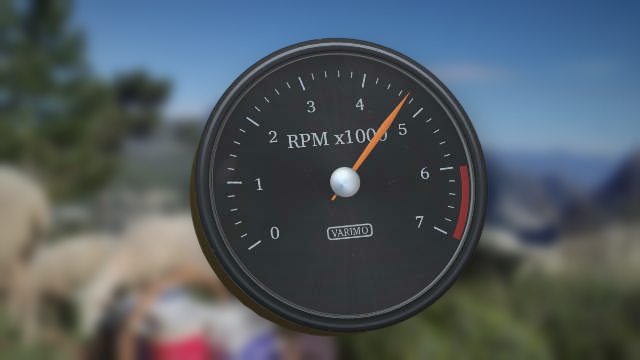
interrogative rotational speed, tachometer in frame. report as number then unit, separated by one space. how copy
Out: 4700 rpm
